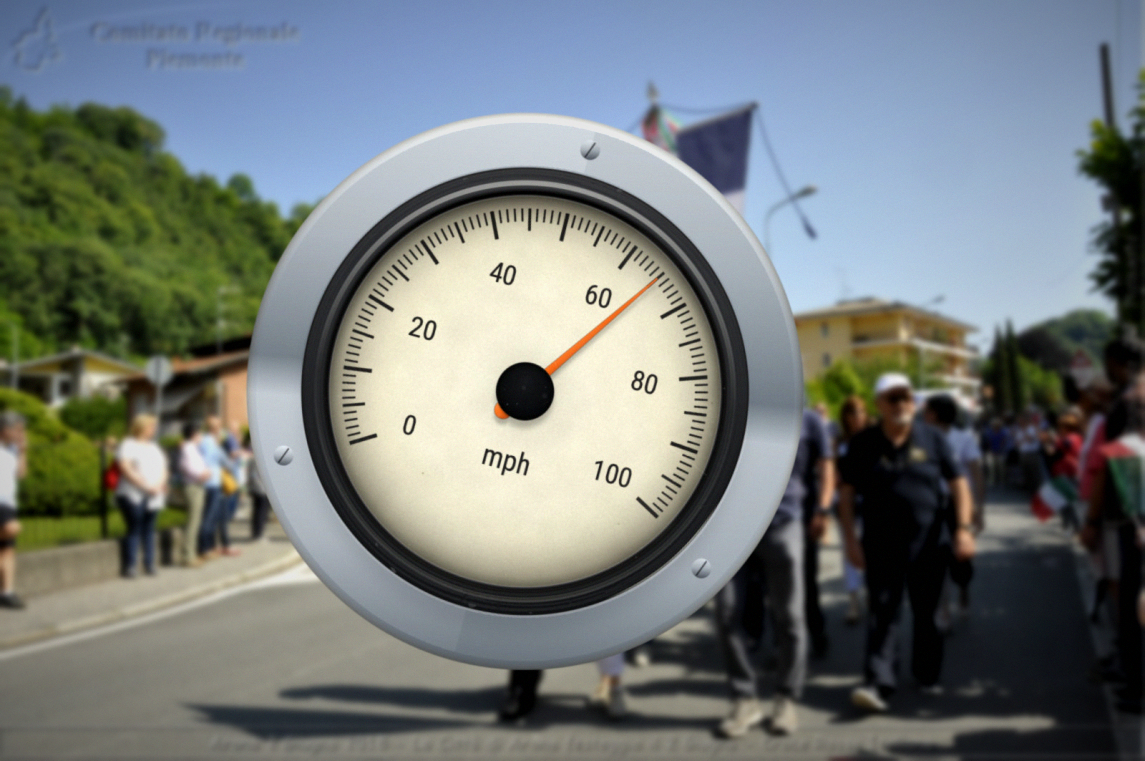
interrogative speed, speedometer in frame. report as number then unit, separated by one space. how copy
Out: 65 mph
